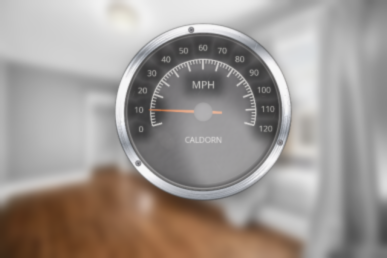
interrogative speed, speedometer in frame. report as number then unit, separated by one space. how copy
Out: 10 mph
